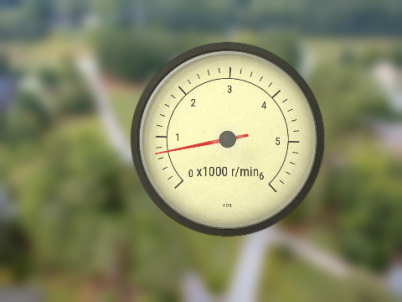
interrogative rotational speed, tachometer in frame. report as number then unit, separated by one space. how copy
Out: 700 rpm
